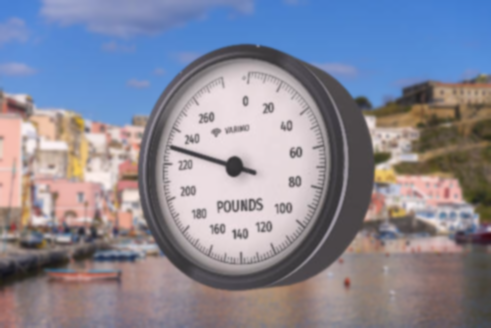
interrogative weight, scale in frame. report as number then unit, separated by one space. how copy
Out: 230 lb
